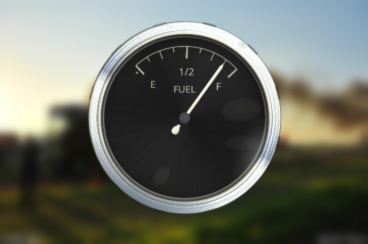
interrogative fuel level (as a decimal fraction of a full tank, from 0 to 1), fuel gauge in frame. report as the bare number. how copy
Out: 0.875
